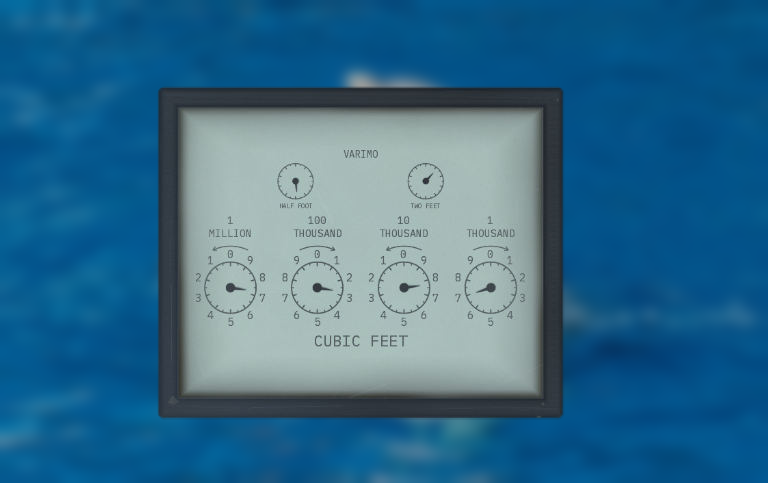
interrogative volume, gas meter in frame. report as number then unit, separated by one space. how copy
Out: 727700 ft³
